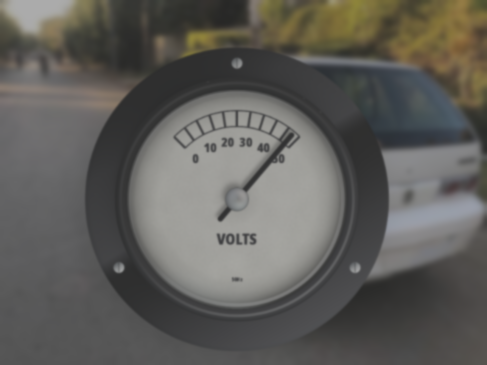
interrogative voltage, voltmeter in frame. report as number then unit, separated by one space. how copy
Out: 47.5 V
